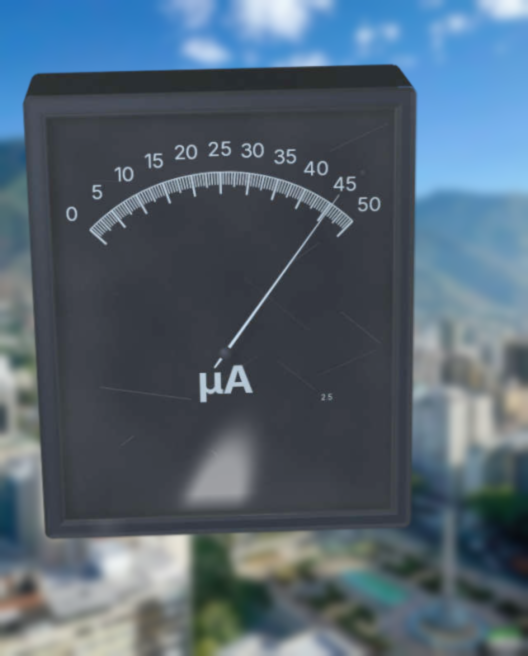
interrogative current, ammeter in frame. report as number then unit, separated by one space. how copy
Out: 45 µA
